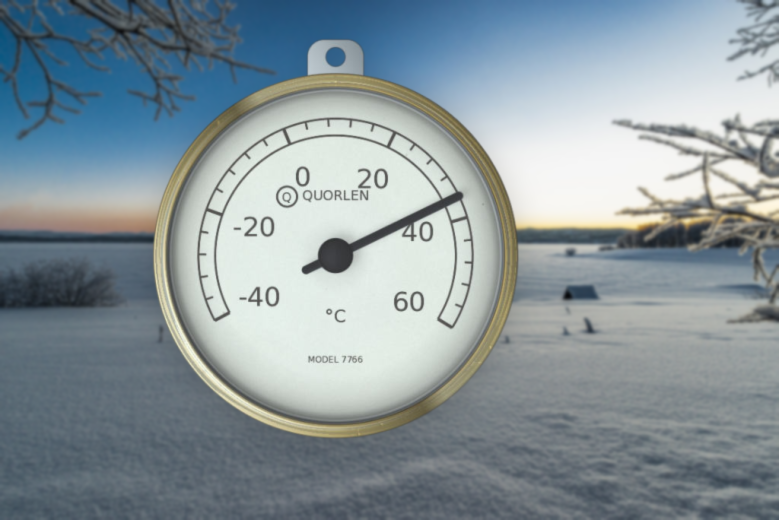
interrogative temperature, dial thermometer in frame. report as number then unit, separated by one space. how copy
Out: 36 °C
